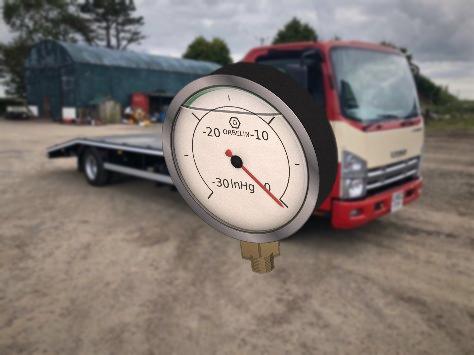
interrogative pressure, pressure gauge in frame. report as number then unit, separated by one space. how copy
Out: 0 inHg
